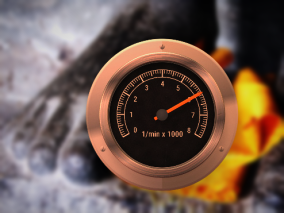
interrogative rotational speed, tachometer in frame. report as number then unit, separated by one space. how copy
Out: 6000 rpm
